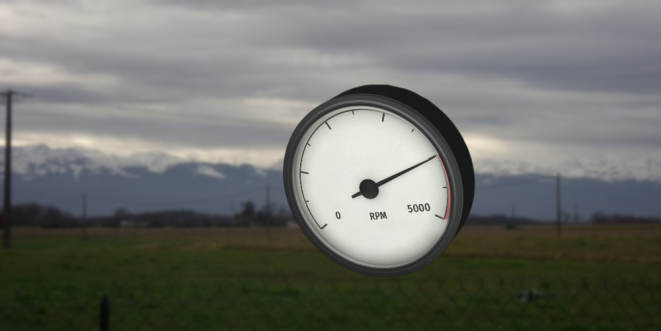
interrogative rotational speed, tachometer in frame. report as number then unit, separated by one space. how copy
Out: 4000 rpm
